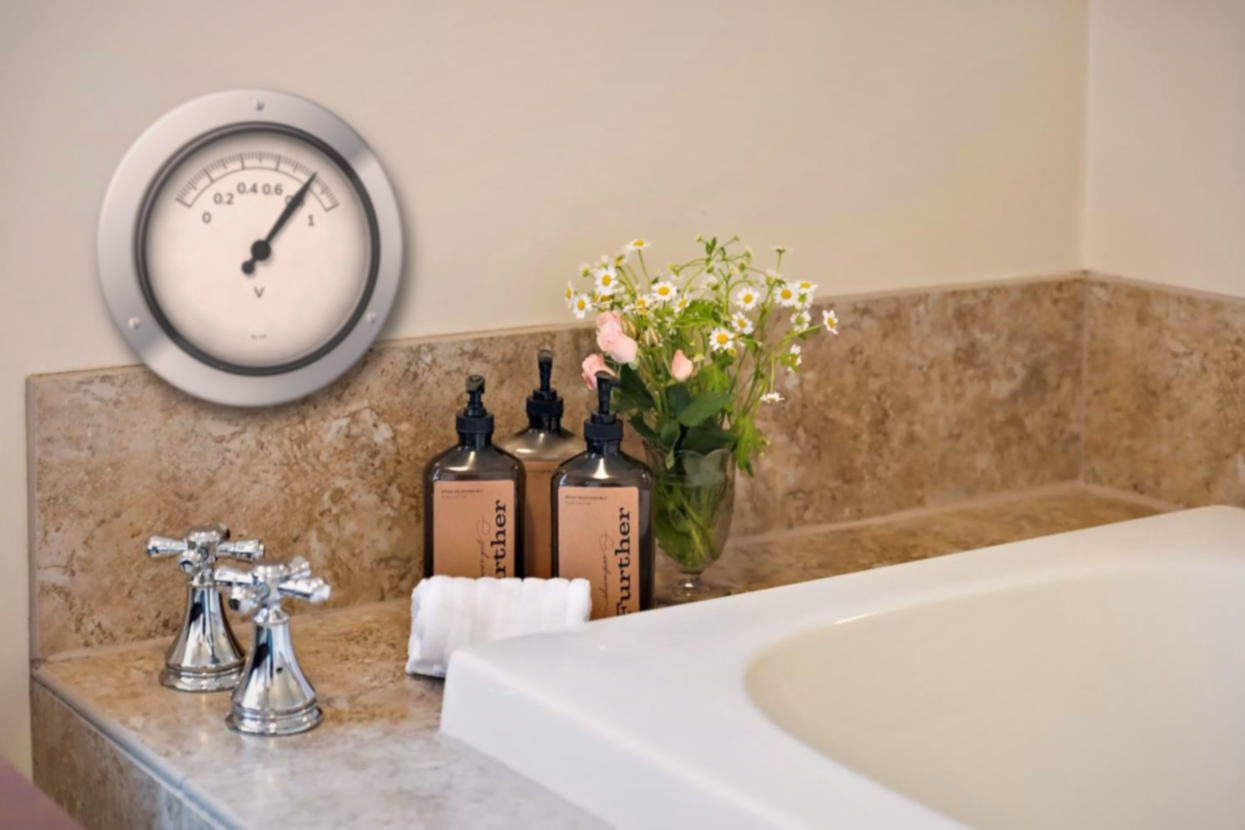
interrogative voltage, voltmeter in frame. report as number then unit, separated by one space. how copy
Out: 0.8 V
